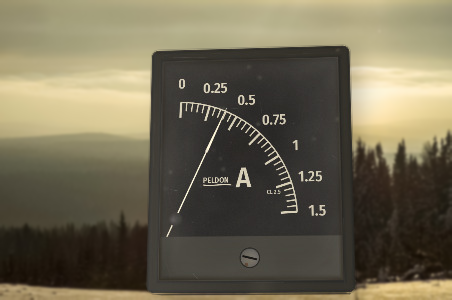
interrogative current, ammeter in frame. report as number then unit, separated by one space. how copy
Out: 0.4 A
